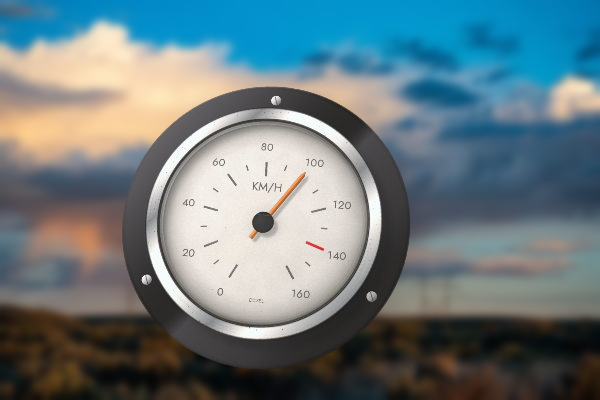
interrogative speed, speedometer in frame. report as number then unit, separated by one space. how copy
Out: 100 km/h
